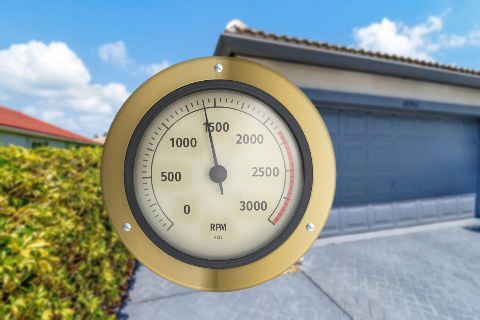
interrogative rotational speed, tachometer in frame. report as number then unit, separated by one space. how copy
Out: 1400 rpm
